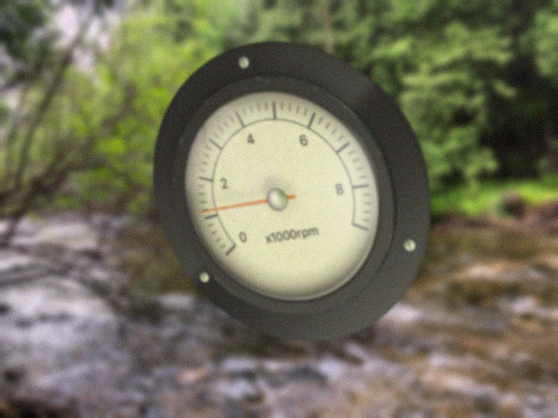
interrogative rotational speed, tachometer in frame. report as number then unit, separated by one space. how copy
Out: 1200 rpm
